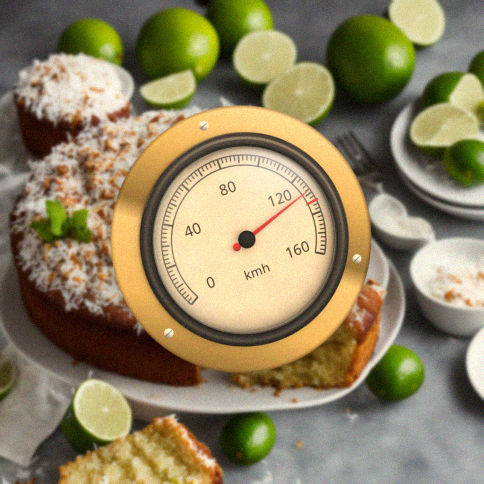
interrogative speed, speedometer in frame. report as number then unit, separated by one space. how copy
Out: 128 km/h
